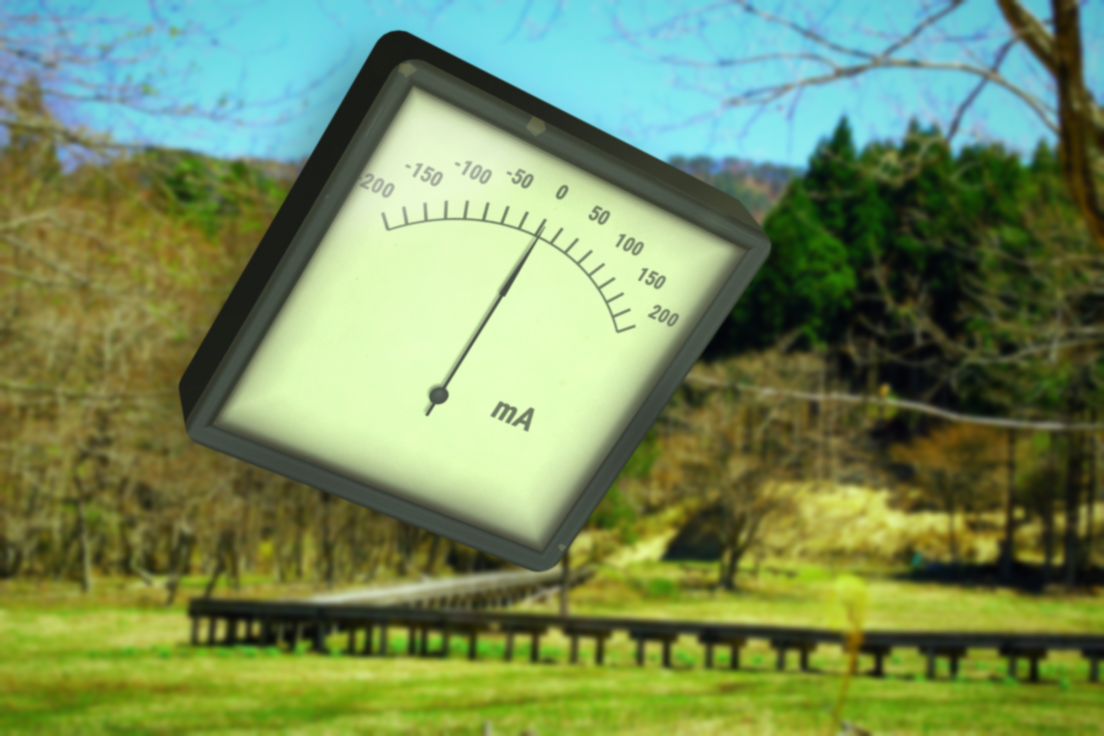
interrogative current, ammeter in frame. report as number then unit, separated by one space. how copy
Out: 0 mA
